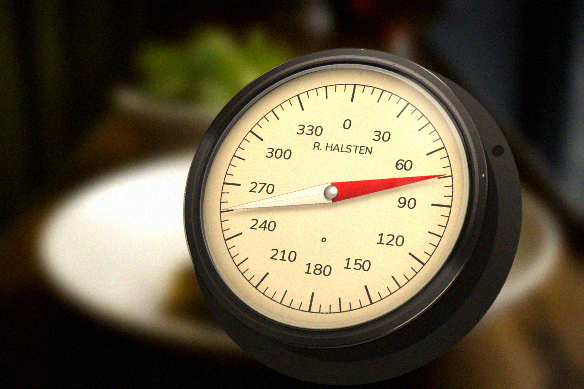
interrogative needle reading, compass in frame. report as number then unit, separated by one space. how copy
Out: 75 °
